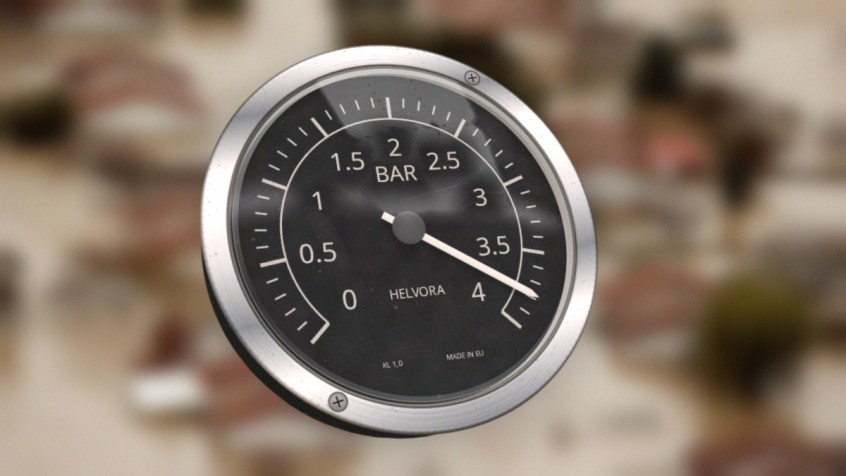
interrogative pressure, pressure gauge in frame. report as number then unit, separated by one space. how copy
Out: 3.8 bar
